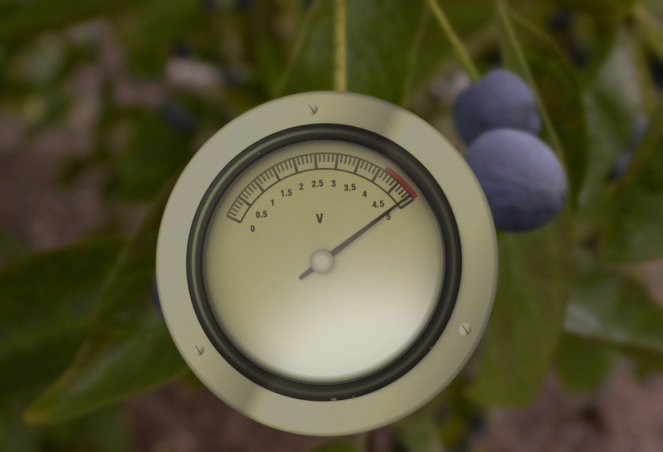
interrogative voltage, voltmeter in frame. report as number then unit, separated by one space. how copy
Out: 4.9 V
